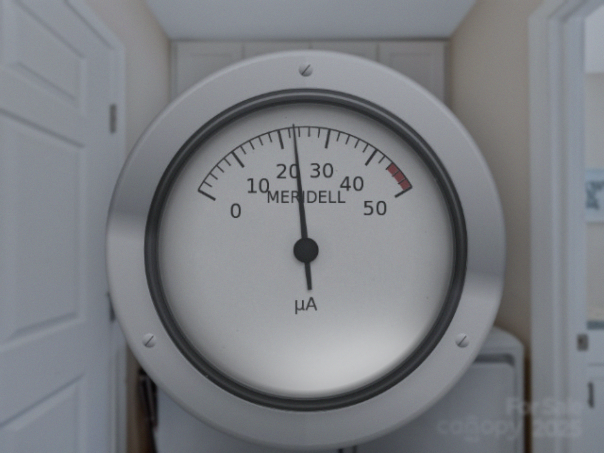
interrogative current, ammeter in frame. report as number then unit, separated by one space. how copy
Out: 23 µA
